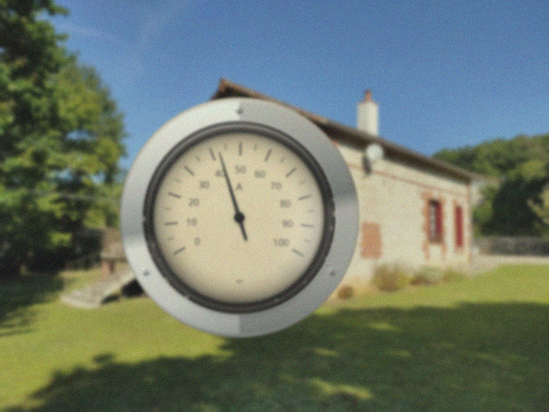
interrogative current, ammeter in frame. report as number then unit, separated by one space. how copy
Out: 42.5 A
